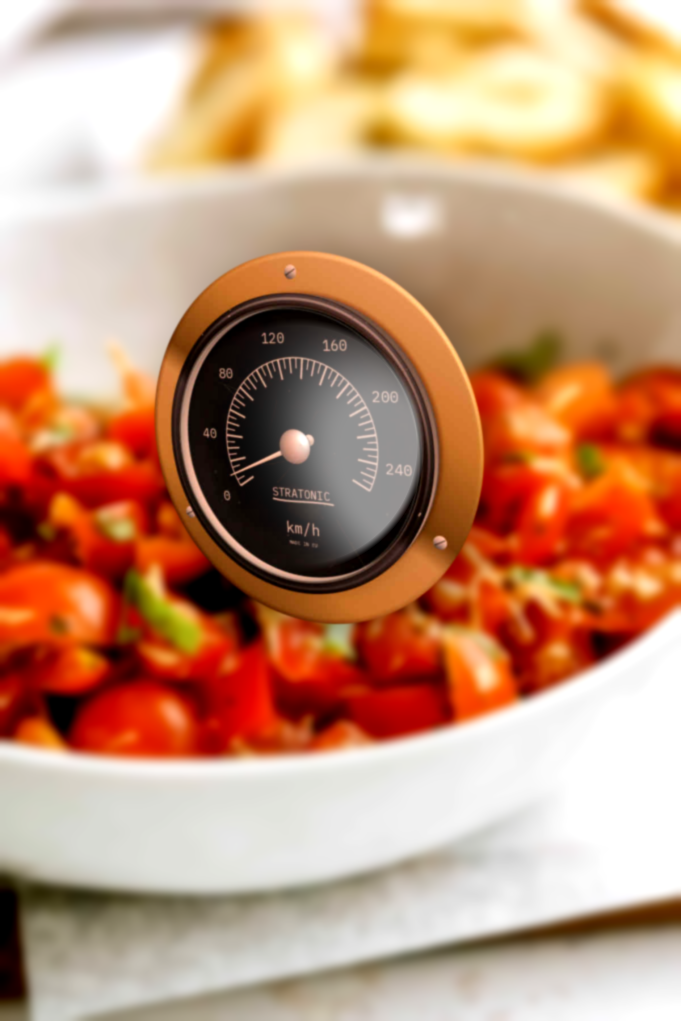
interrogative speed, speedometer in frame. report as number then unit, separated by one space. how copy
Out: 10 km/h
